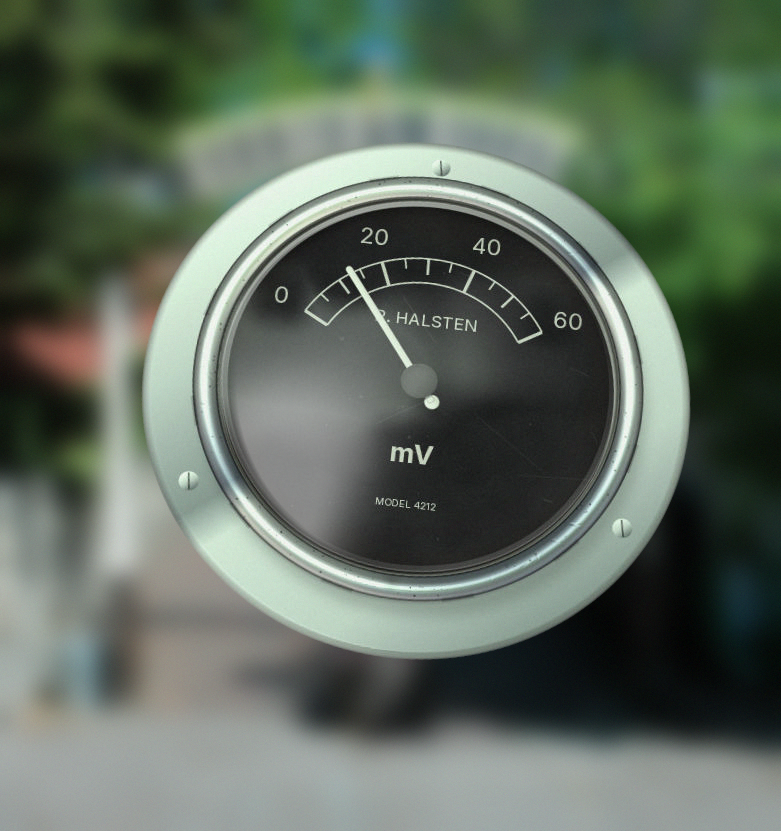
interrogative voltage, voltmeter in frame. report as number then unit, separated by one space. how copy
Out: 12.5 mV
